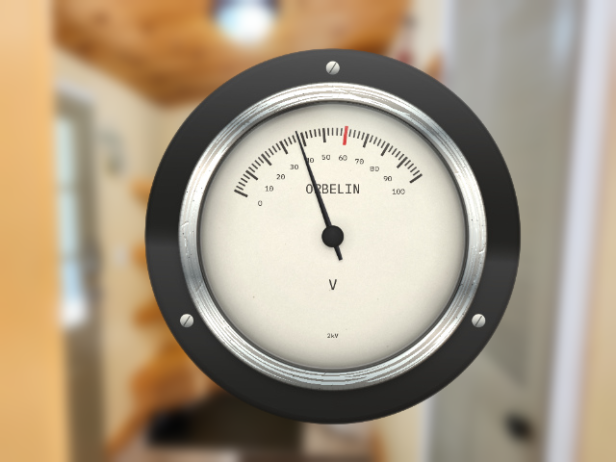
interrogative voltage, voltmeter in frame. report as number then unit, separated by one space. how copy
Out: 38 V
